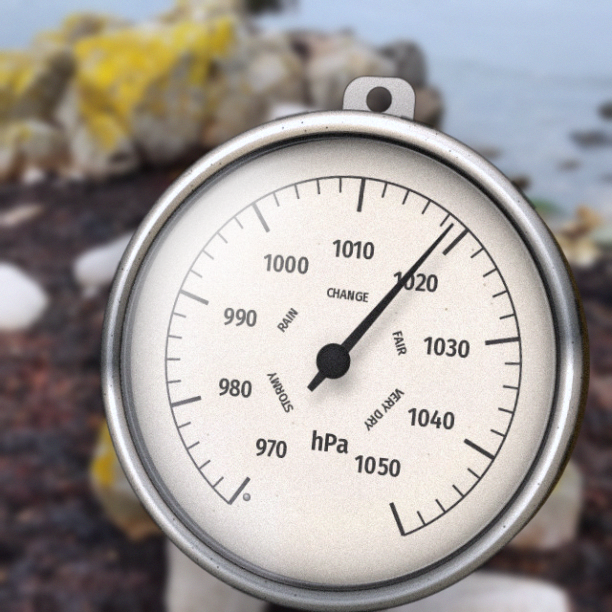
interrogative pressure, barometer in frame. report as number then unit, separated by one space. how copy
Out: 1019 hPa
